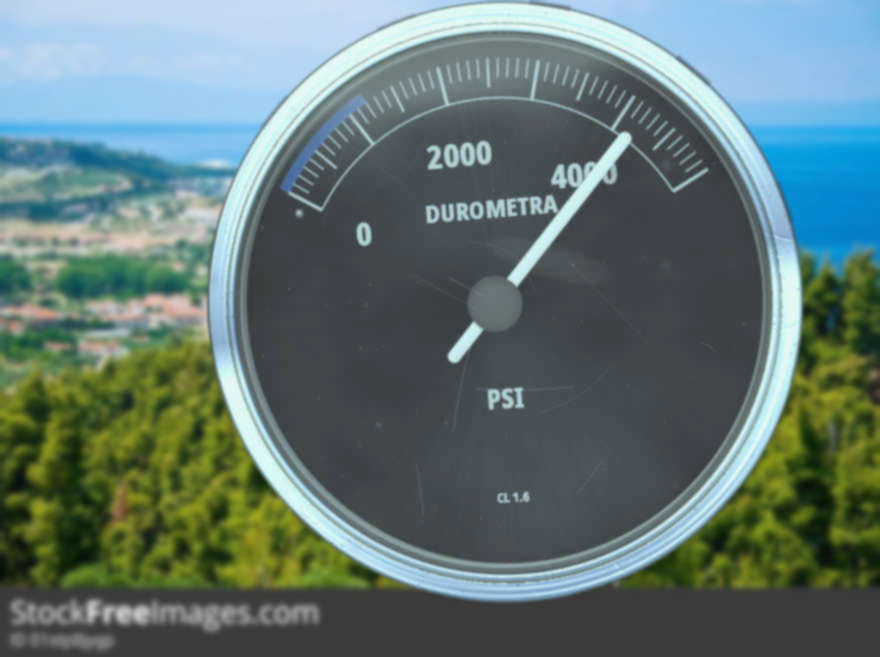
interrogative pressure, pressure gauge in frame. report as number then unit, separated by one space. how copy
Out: 4200 psi
